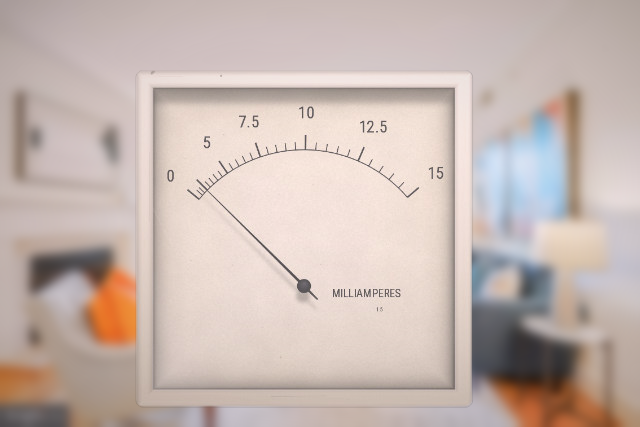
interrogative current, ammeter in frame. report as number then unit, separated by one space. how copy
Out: 2.5 mA
